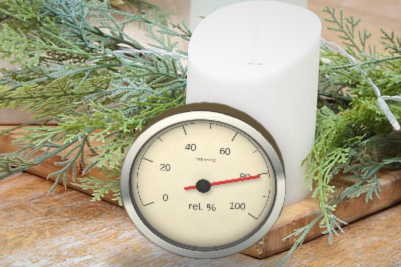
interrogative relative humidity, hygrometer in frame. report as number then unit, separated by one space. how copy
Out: 80 %
